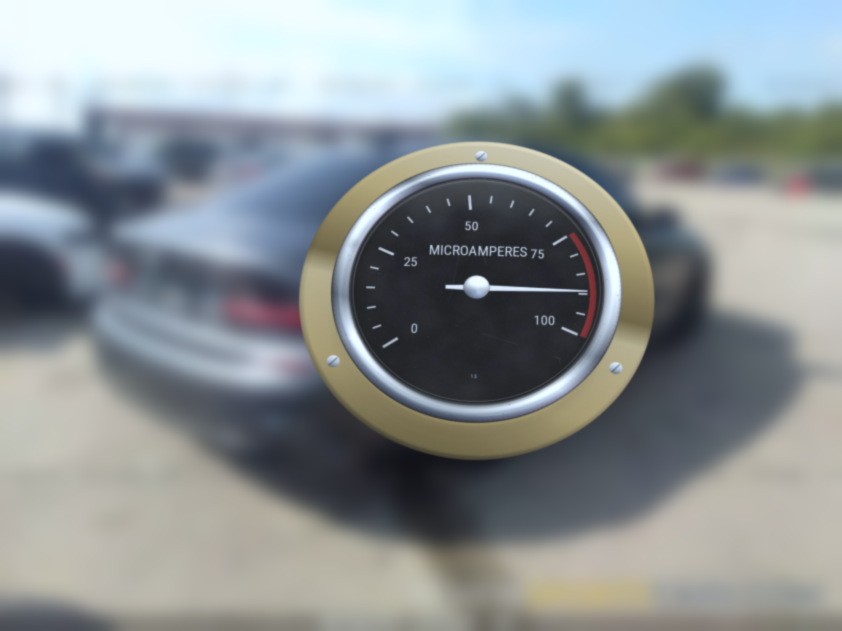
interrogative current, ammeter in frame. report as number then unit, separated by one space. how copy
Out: 90 µA
